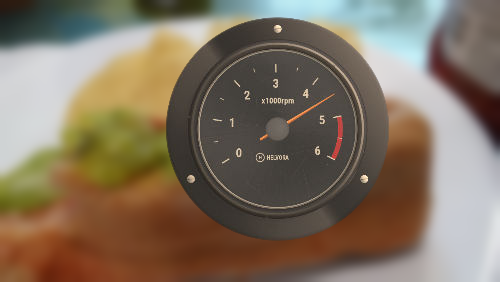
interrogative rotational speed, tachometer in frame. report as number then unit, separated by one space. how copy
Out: 4500 rpm
